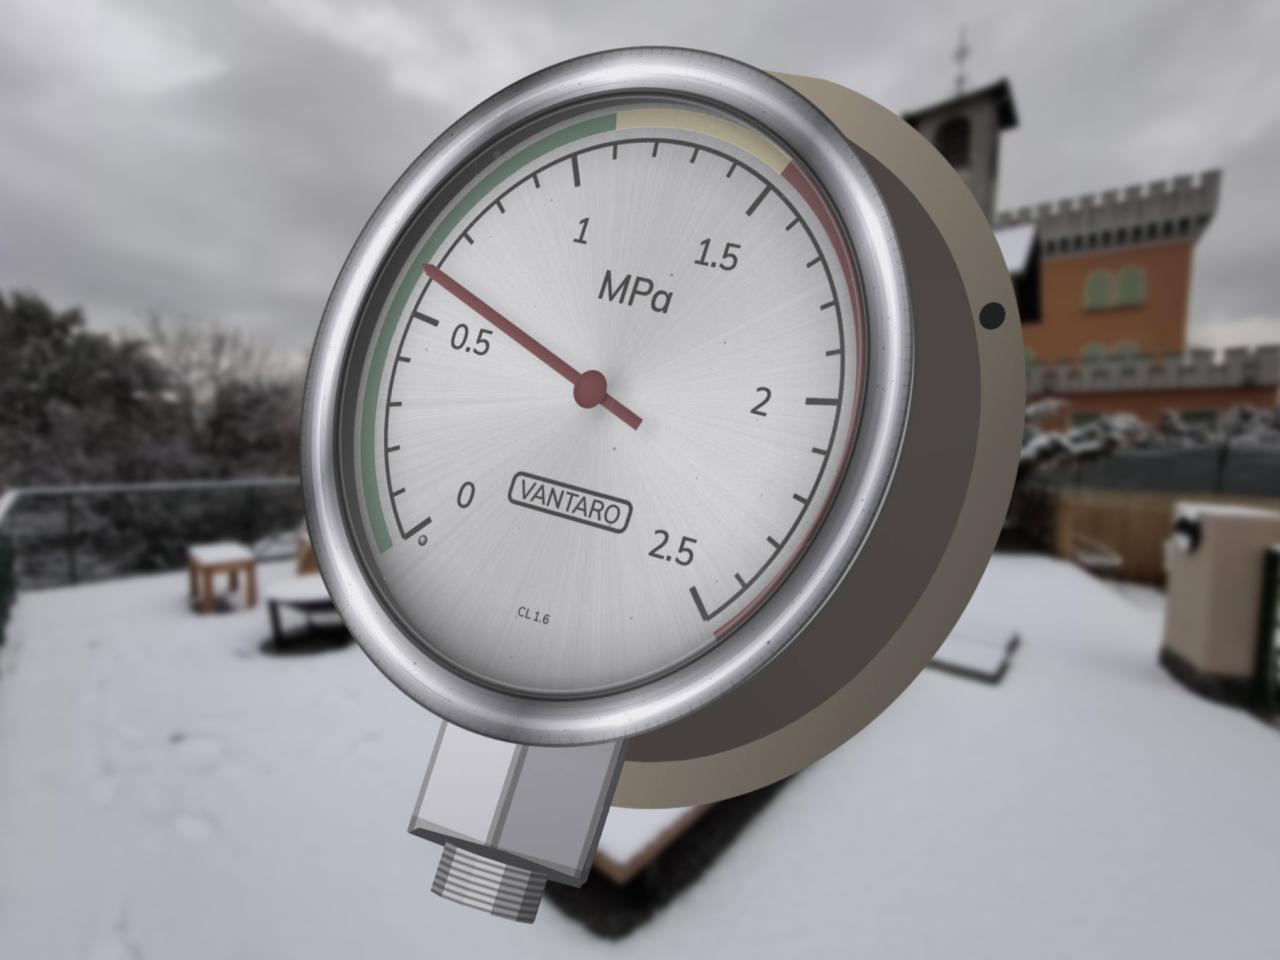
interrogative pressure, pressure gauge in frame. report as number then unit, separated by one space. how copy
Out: 0.6 MPa
